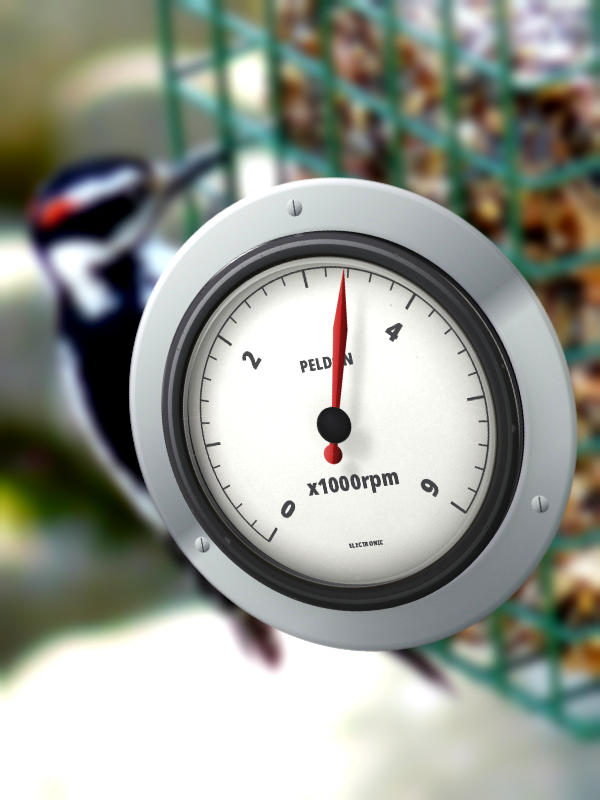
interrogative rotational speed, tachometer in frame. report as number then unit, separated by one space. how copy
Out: 3400 rpm
